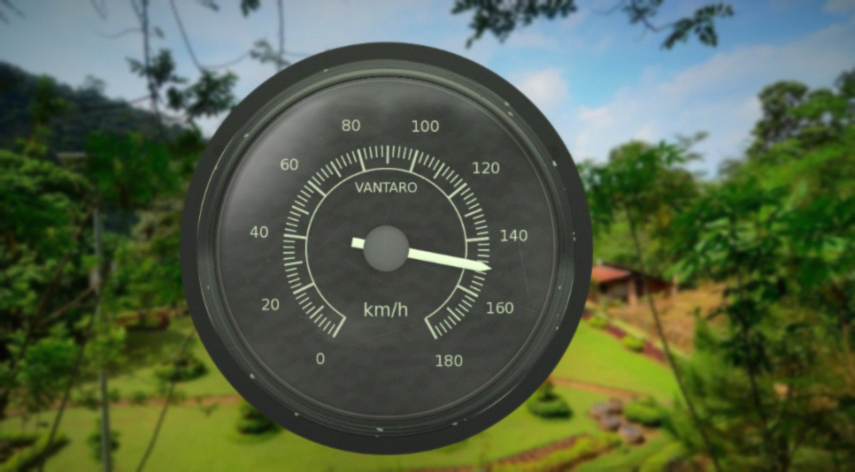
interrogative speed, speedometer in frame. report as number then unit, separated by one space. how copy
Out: 150 km/h
